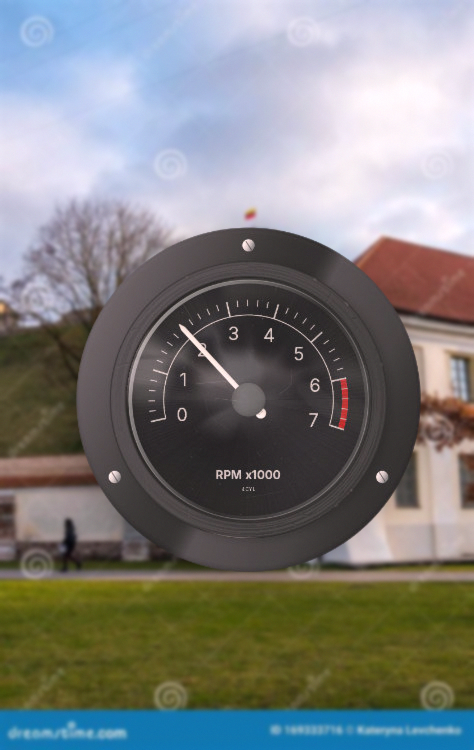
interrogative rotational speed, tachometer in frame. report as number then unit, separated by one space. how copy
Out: 2000 rpm
